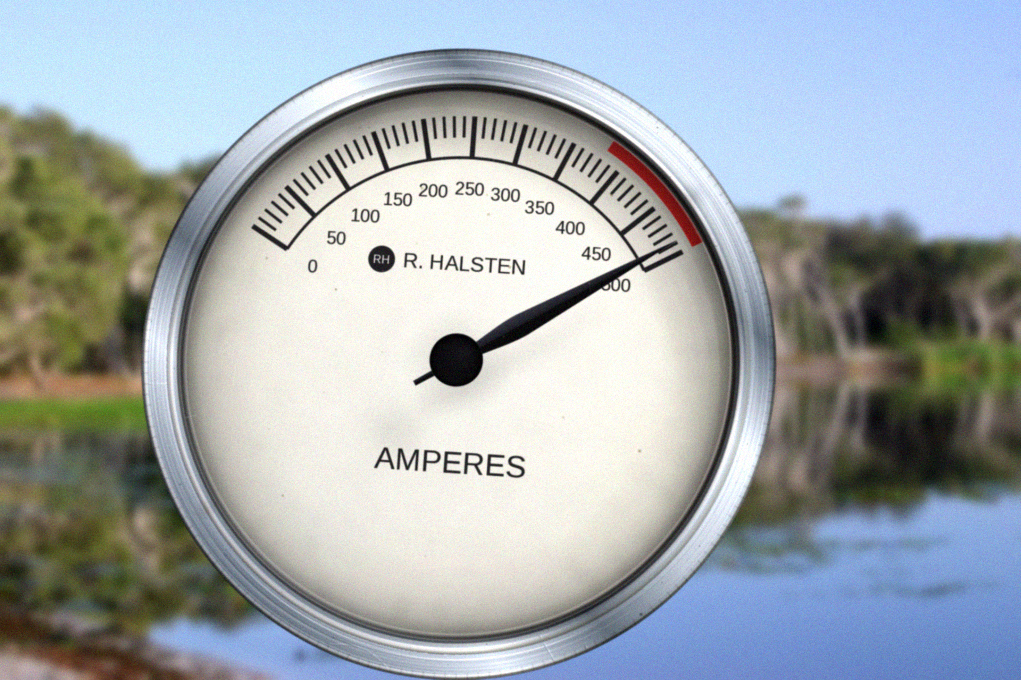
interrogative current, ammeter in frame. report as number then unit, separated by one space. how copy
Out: 490 A
